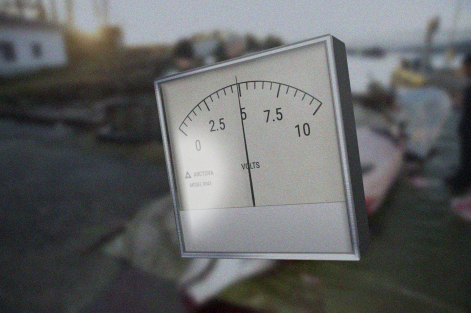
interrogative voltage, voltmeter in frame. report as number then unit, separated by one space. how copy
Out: 5 V
